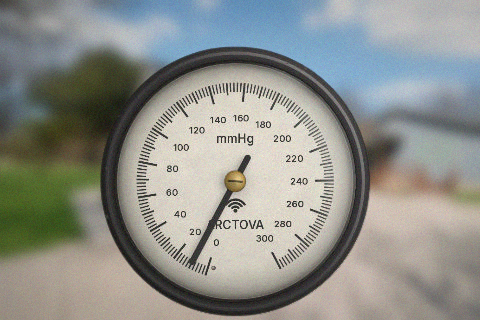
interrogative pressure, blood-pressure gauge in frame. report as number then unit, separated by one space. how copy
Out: 10 mmHg
